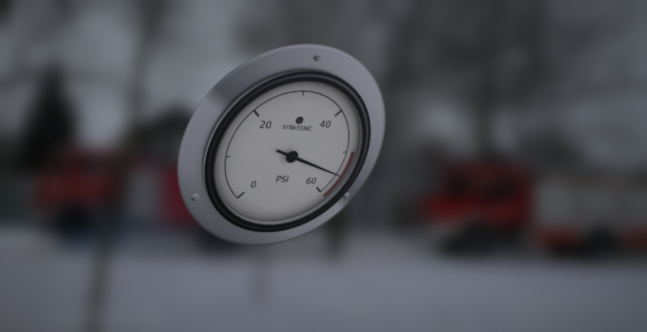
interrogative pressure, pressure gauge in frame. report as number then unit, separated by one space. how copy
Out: 55 psi
